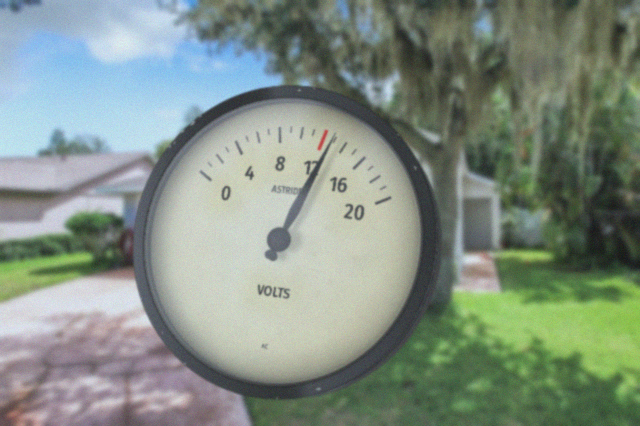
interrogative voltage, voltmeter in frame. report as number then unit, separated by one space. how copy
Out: 13 V
